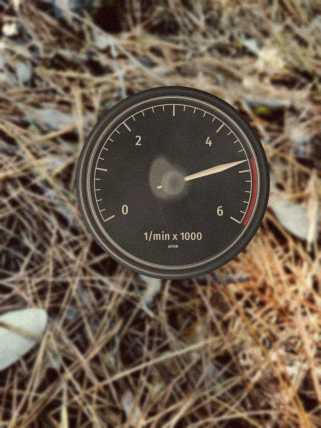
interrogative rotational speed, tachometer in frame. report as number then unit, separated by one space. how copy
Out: 4800 rpm
